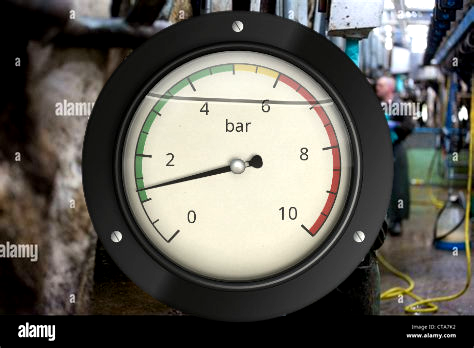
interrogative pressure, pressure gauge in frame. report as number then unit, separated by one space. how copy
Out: 1.25 bar
